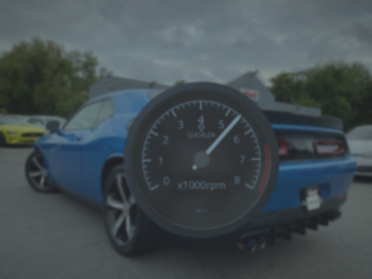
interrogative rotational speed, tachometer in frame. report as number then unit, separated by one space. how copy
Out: 5400 rpm
